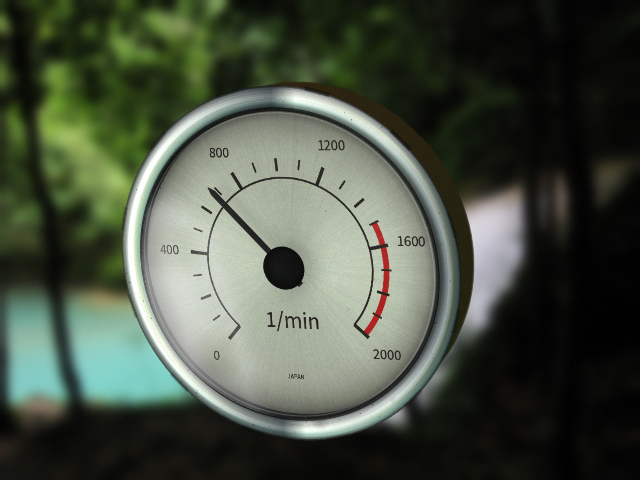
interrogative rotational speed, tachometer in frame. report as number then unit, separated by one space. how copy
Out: 700 rpm
